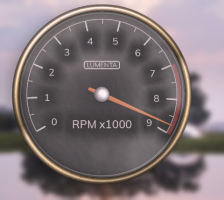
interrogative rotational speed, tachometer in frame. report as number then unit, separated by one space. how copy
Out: 8750 rpm
